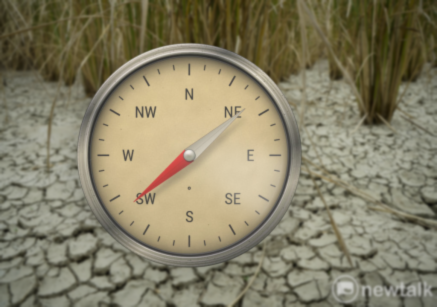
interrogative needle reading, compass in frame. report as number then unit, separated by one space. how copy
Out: 230 °
